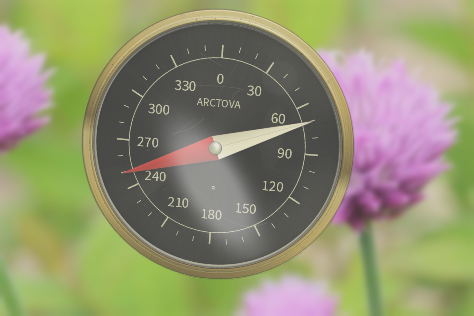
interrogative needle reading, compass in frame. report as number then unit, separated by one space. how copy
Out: 250 °
